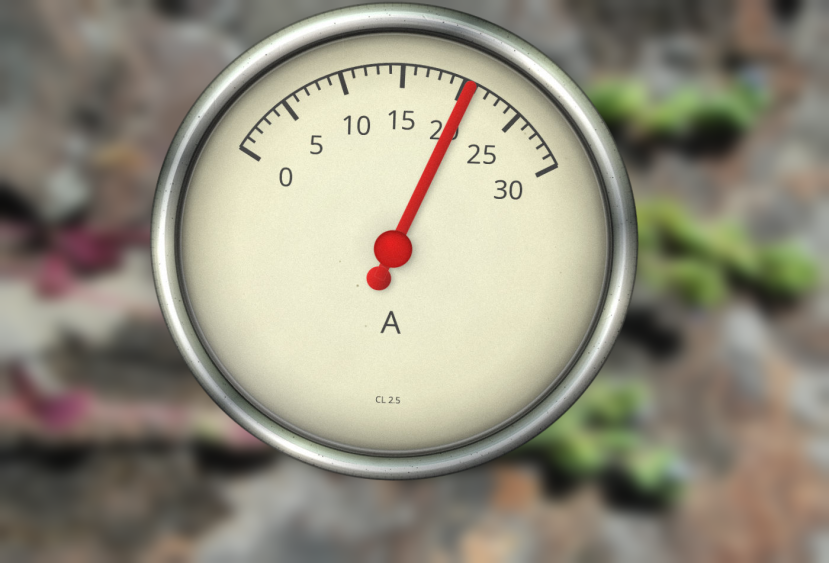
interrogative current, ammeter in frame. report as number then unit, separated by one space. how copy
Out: 20.5 A
